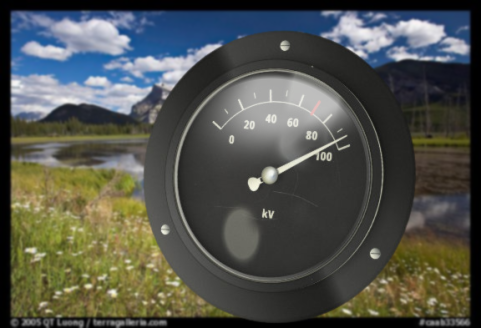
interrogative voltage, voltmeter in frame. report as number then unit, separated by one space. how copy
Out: 95 kV
